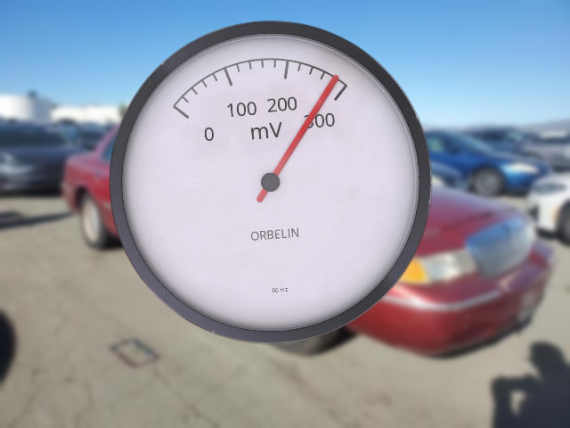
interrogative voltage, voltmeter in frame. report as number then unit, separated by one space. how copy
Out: 280 mV
